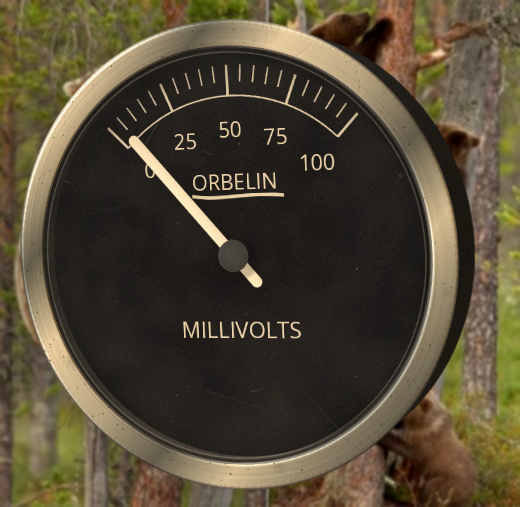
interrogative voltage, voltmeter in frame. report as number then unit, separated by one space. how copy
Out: 5 mV
